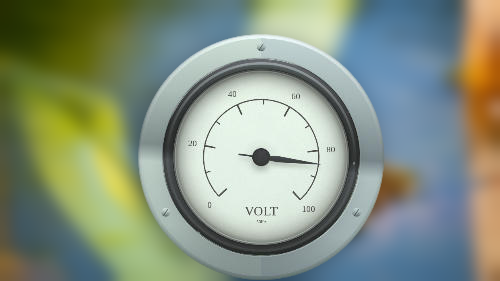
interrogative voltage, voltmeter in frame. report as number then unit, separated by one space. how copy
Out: 85 V
